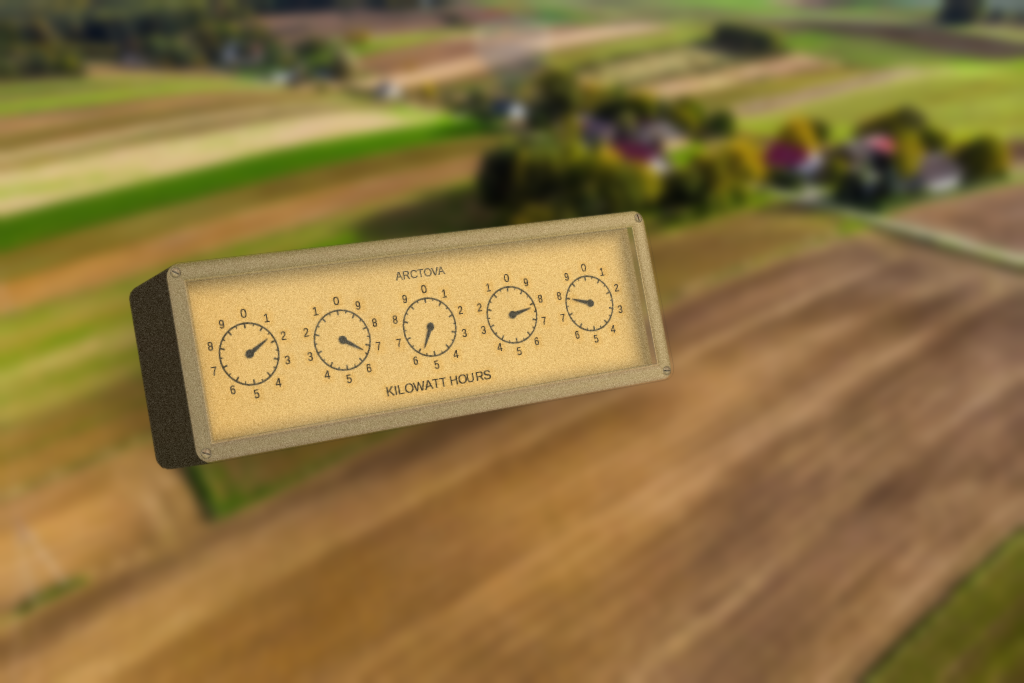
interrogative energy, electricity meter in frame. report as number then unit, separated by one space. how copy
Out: 16578 kWh
